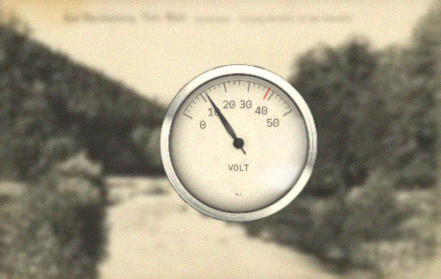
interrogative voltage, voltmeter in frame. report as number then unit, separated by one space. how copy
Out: 12 V
